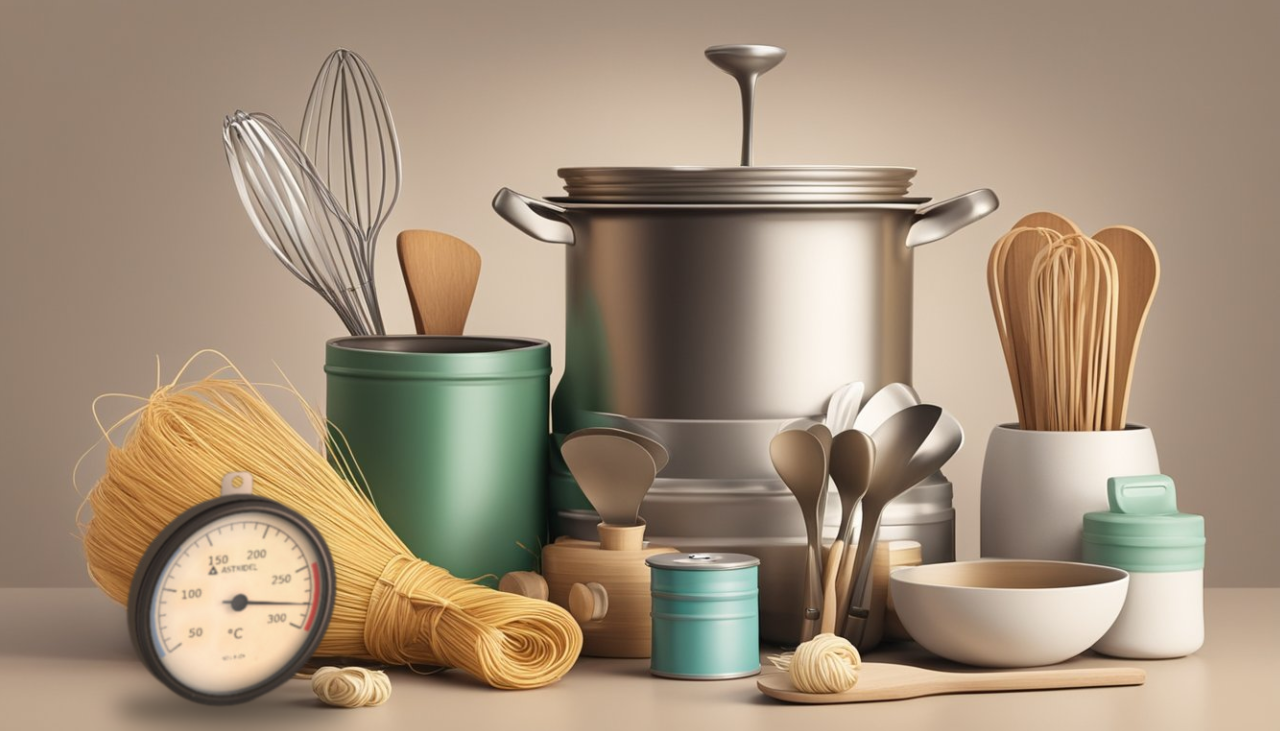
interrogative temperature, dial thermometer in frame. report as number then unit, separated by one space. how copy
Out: 280 °C
